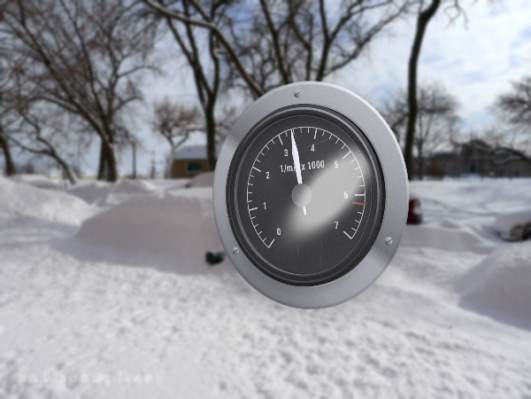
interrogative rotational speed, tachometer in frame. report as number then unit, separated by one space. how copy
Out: 3400 rpm
